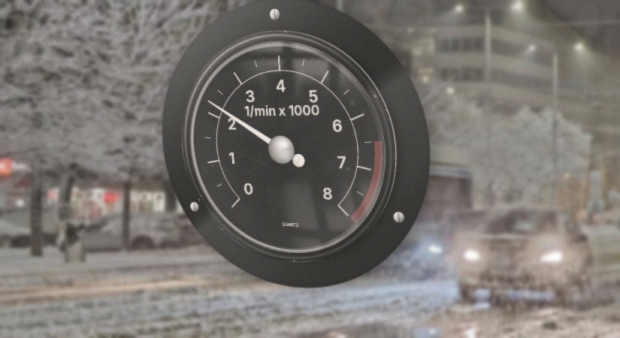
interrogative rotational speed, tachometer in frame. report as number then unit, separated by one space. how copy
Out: 2250 rpm
